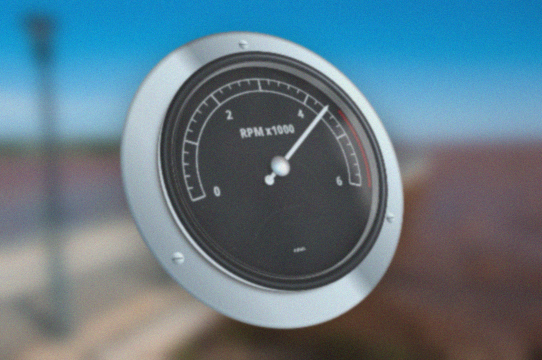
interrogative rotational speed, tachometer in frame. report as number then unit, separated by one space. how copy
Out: 4400 rpm
